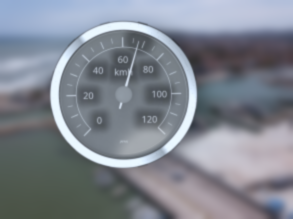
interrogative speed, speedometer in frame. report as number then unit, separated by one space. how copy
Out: 67.5 km/h
